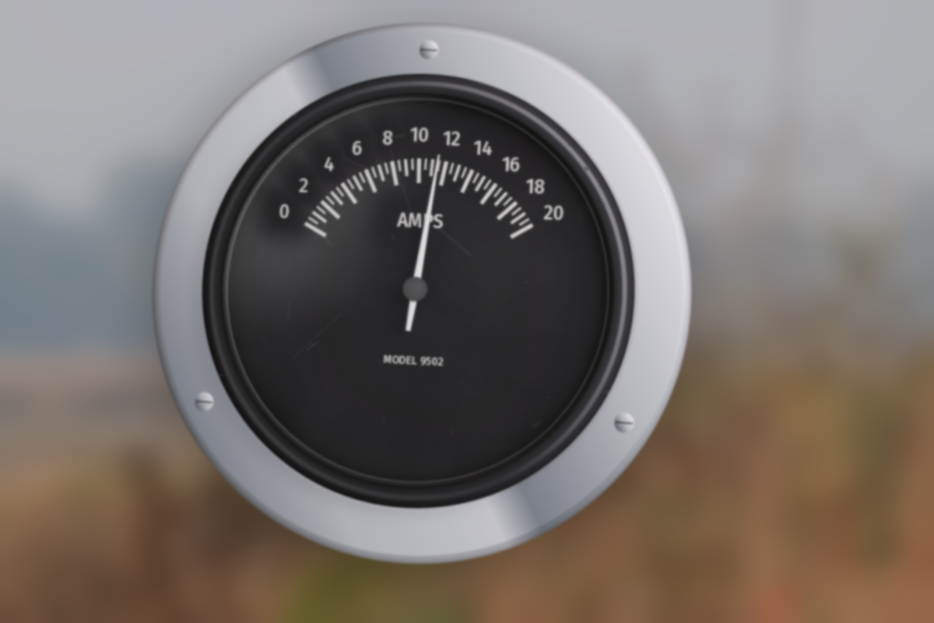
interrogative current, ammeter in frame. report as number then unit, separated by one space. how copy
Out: 11.5 A
